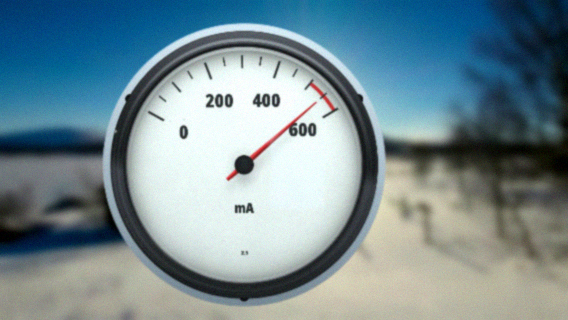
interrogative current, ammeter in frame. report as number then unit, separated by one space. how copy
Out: 550 mA
